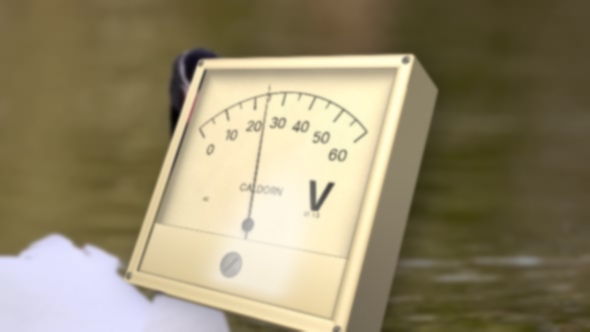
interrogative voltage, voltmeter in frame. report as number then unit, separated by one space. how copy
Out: 25 V
